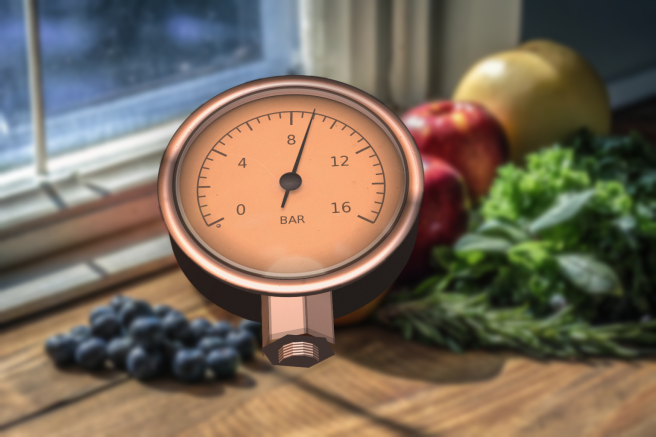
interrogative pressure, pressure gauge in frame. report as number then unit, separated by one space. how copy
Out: 9 bar
